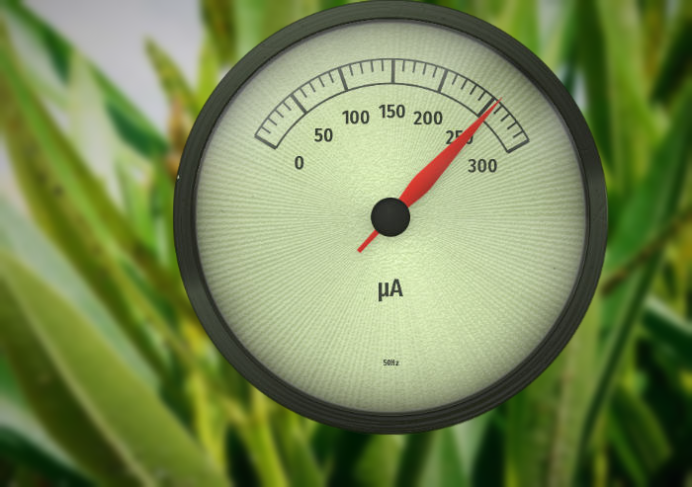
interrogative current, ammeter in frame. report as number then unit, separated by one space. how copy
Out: 255 µA
